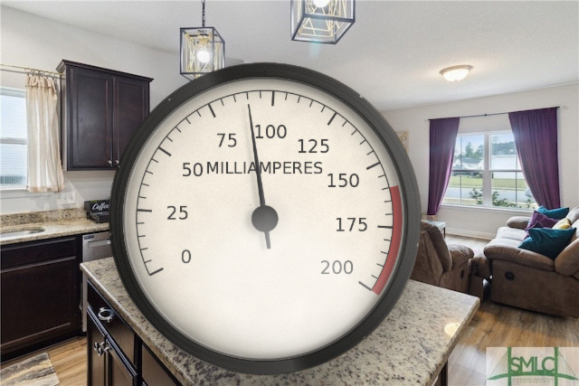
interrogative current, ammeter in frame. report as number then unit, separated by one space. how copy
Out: 90 mA
